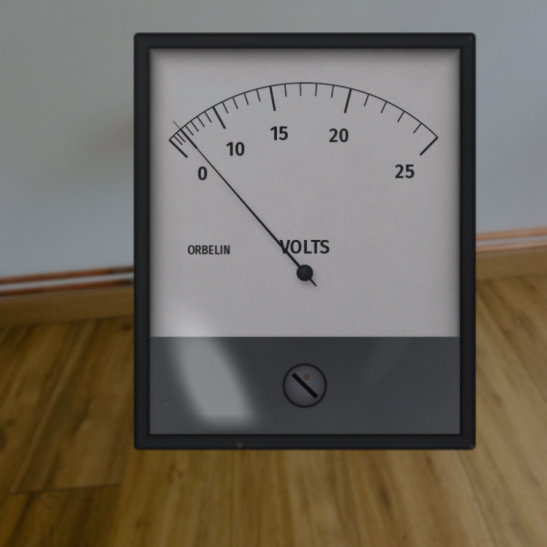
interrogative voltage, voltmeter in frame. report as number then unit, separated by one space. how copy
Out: 5 V
